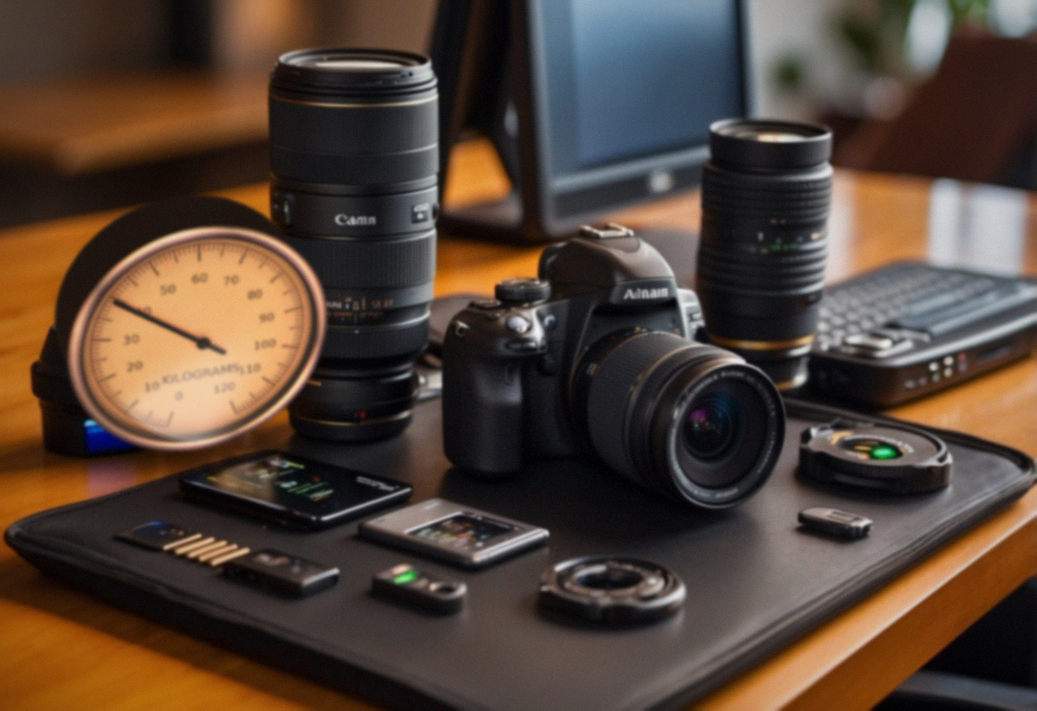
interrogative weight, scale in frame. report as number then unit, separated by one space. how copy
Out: 40 kg
